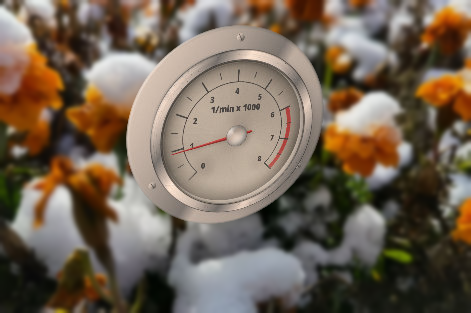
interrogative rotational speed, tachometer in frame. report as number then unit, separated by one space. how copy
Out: 1000 rpm
